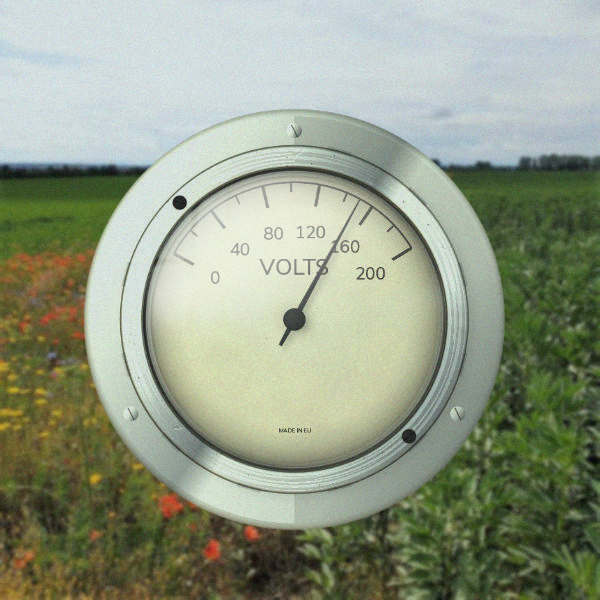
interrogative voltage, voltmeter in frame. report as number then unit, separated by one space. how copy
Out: 150 V
